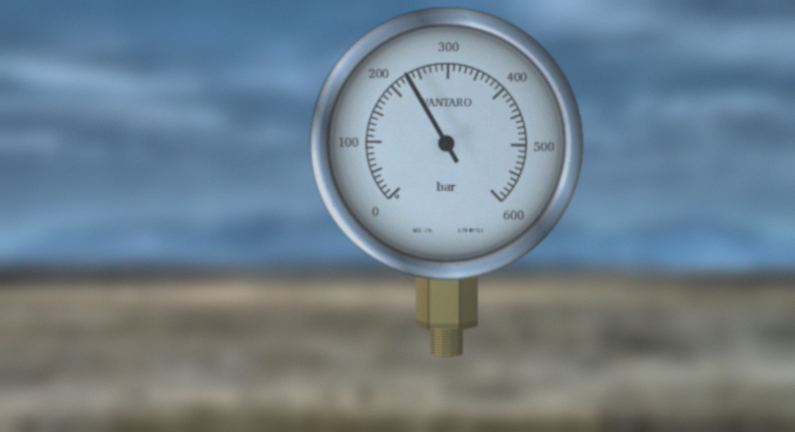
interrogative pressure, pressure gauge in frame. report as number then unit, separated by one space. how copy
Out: 230 bar
